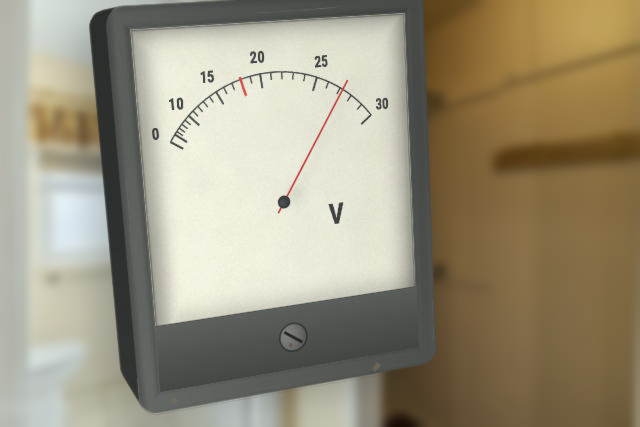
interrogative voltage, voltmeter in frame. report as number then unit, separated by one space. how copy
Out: 27 V
